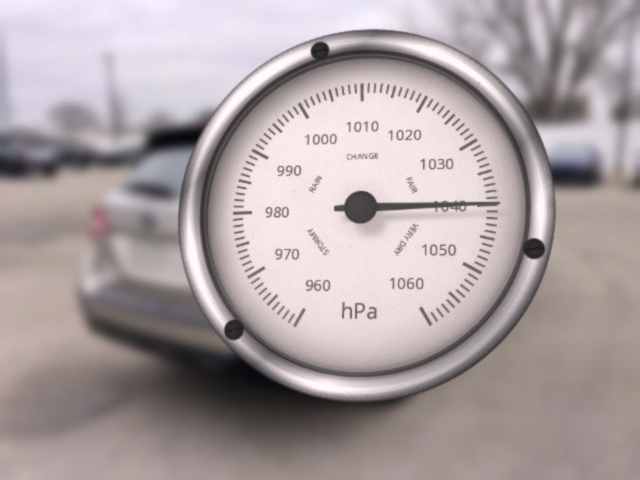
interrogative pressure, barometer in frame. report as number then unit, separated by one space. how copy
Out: 1040 hPa
